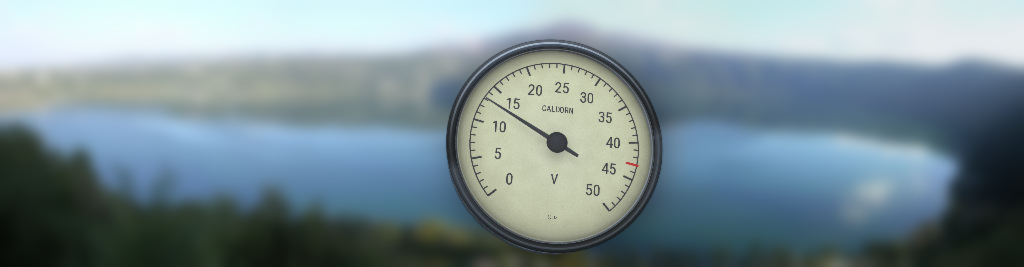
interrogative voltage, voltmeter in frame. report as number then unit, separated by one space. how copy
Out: 13 V
